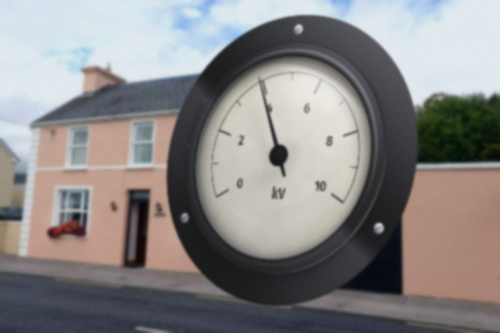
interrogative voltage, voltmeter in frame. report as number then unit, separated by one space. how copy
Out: 4 kV
